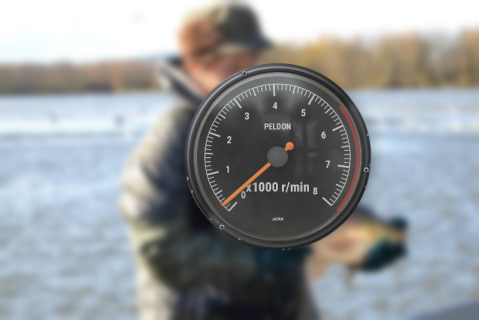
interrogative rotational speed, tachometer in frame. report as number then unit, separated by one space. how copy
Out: 200 rpm
